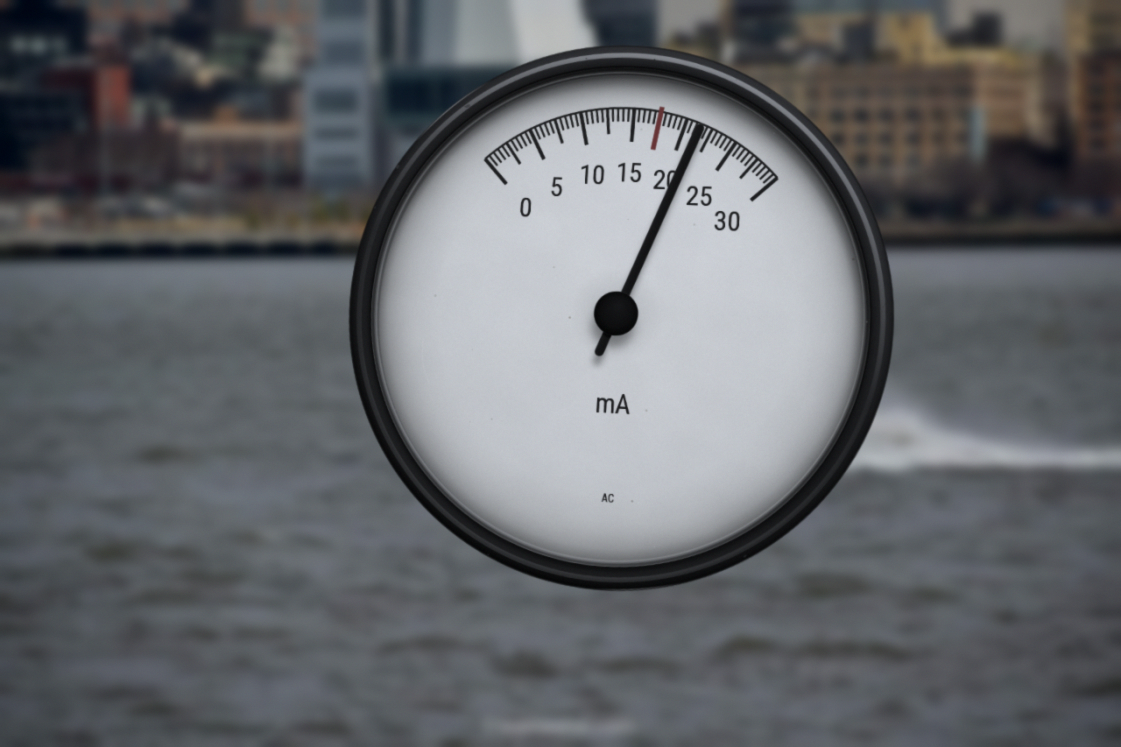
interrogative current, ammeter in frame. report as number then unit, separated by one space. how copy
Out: 21.5 mA
